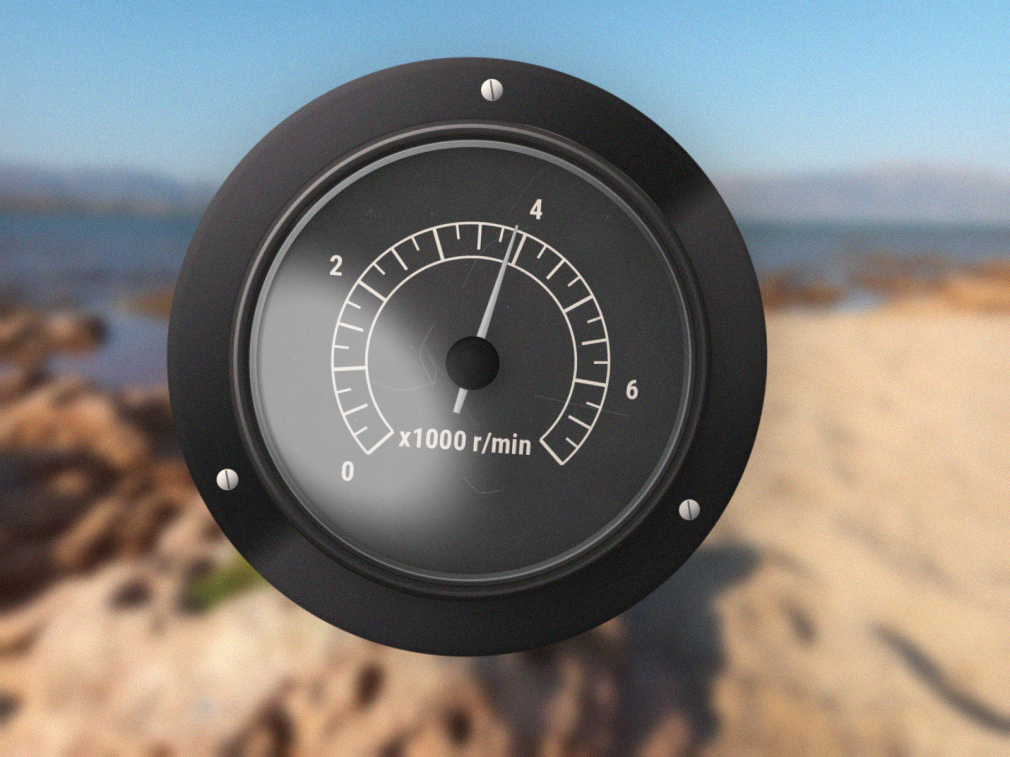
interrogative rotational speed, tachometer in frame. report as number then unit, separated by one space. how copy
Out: 3875 rpm
